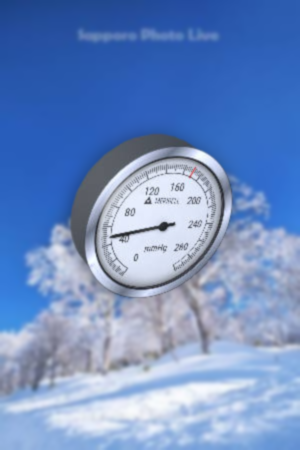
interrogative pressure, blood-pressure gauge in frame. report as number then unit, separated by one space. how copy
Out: 50 mmHg
